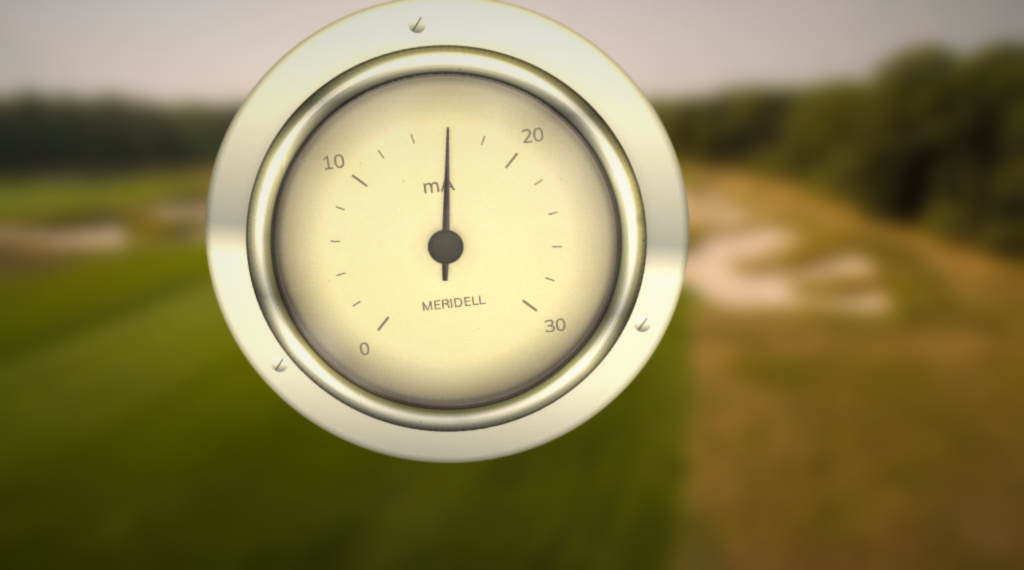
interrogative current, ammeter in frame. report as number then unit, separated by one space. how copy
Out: 16 mA
